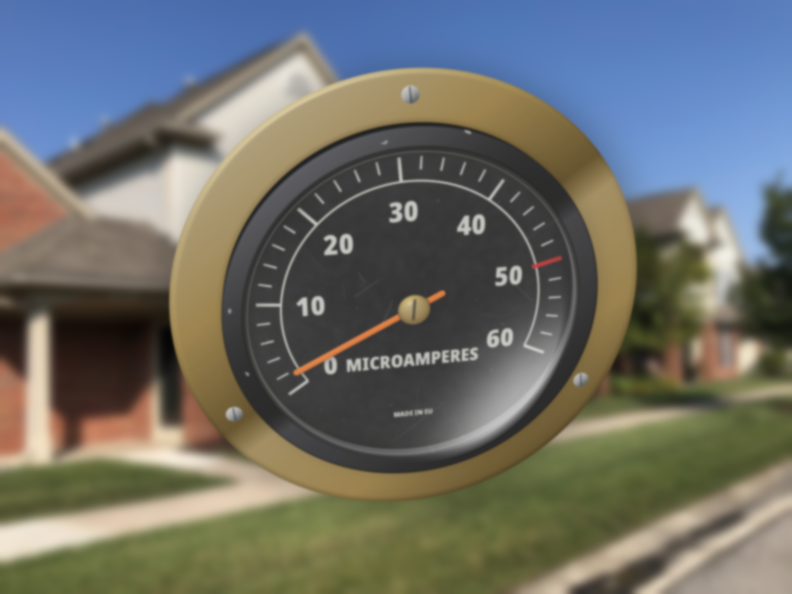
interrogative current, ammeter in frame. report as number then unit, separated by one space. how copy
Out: 2 µA
